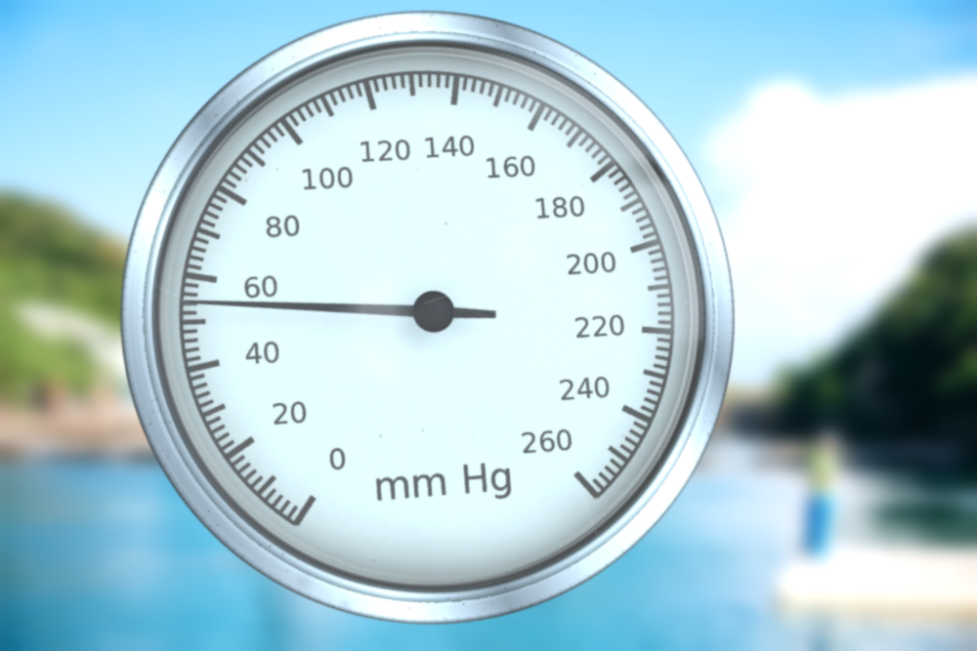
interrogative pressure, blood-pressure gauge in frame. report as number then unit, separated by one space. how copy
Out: 54 mmHg
